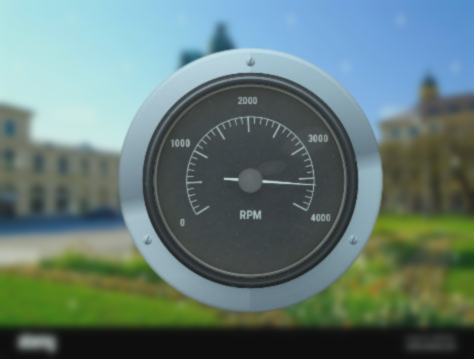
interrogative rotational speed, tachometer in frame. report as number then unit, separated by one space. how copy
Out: 3600 rpm
